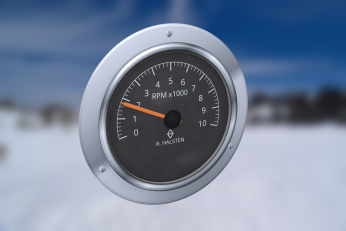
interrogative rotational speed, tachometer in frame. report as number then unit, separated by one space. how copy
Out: 1800 rpm
